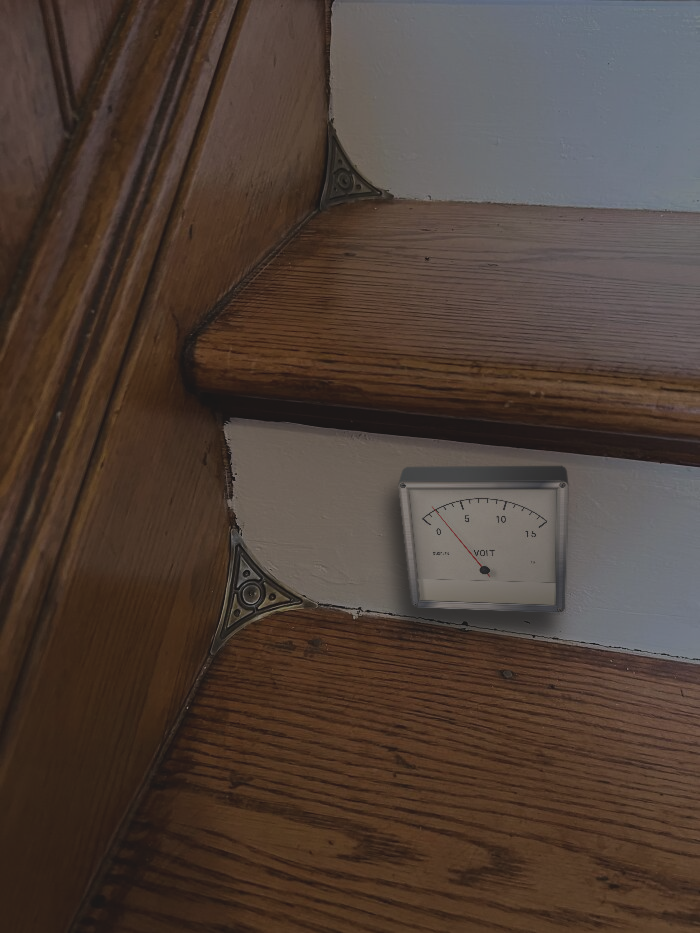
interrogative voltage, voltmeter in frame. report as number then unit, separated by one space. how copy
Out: 2 V
